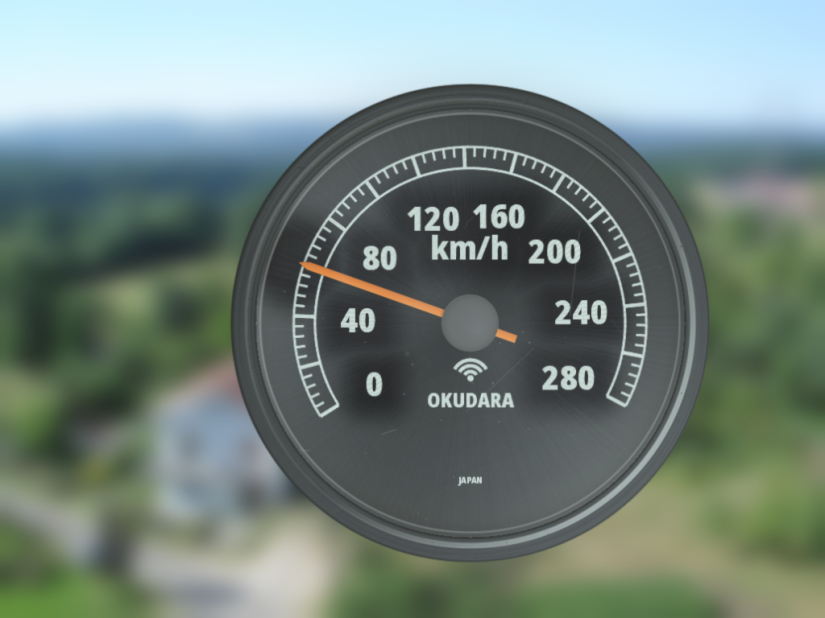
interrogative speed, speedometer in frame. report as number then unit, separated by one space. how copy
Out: 60 km/h
